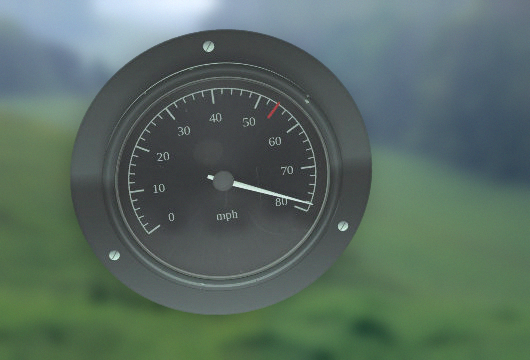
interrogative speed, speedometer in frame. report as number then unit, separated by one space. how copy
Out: 78 mph
